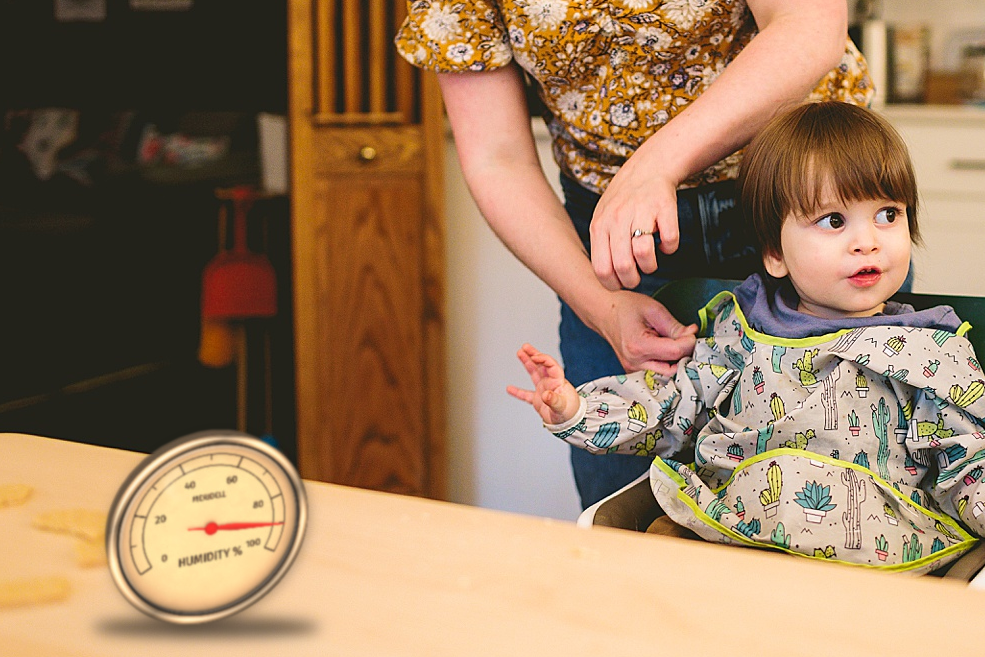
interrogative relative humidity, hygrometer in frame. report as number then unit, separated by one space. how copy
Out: 90 %
